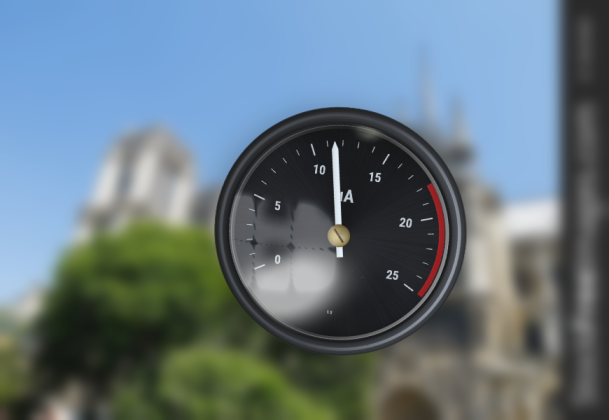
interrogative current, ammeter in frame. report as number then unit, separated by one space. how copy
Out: 11.5 µA
